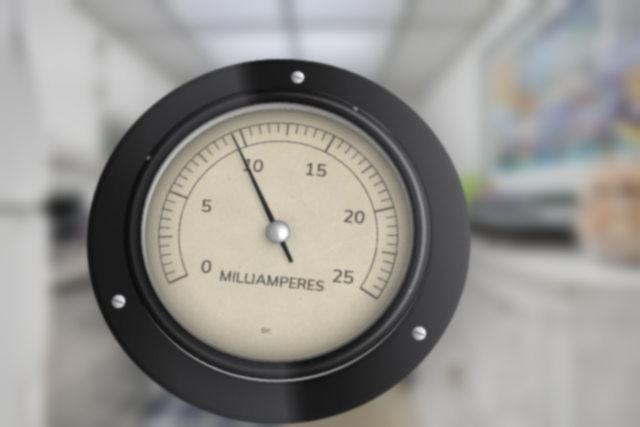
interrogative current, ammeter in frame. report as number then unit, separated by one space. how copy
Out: 9.5 mA
